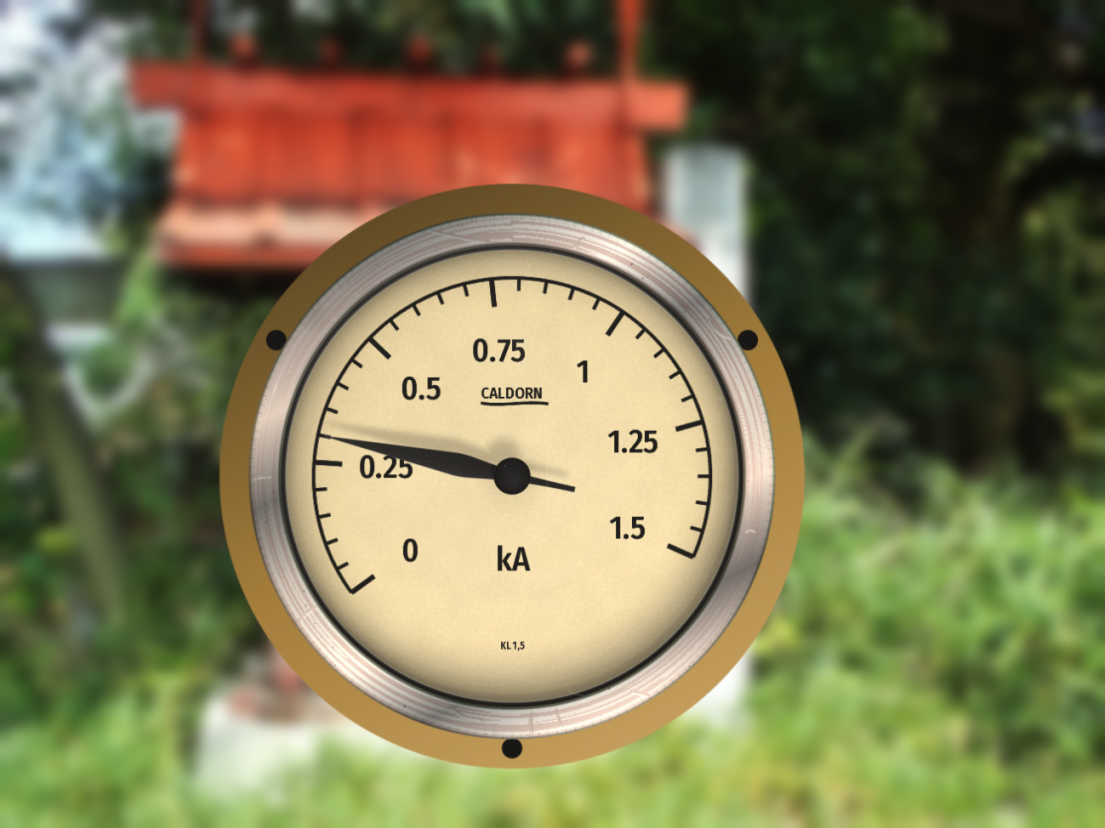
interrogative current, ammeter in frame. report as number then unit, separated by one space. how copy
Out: 0.3 kA
